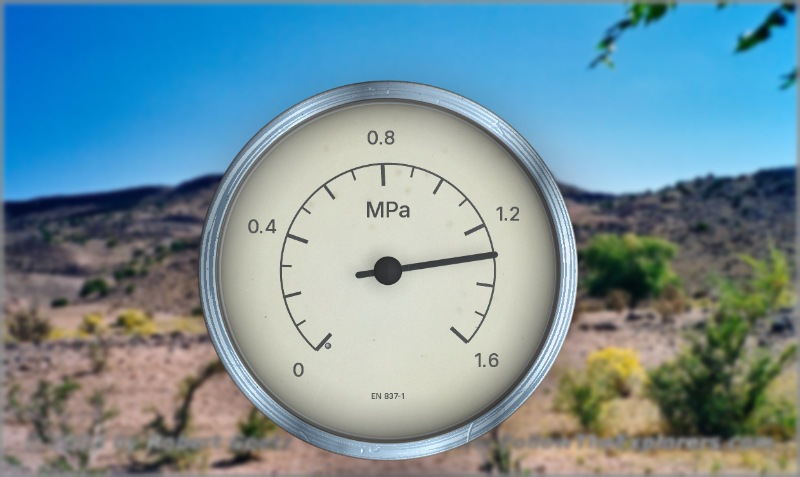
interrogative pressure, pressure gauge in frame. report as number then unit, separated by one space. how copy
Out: 1.3 MPa
